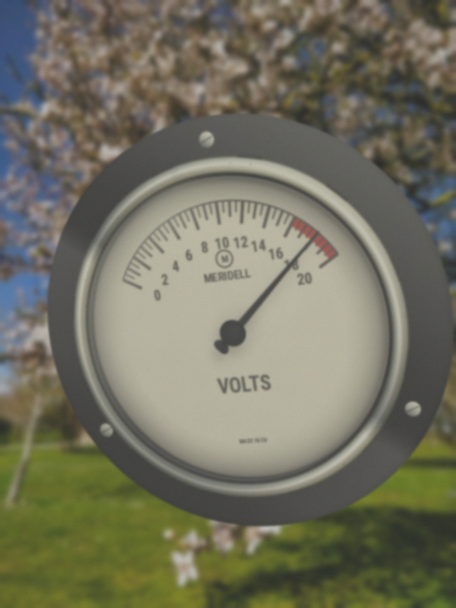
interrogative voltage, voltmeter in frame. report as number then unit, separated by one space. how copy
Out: 18 V
